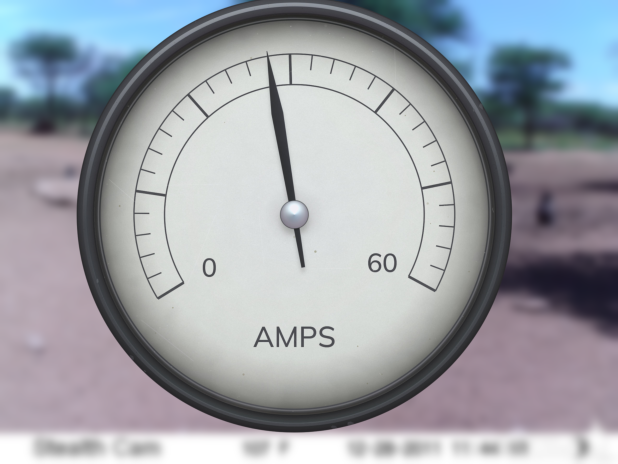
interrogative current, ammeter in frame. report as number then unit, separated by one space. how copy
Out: 28 A
